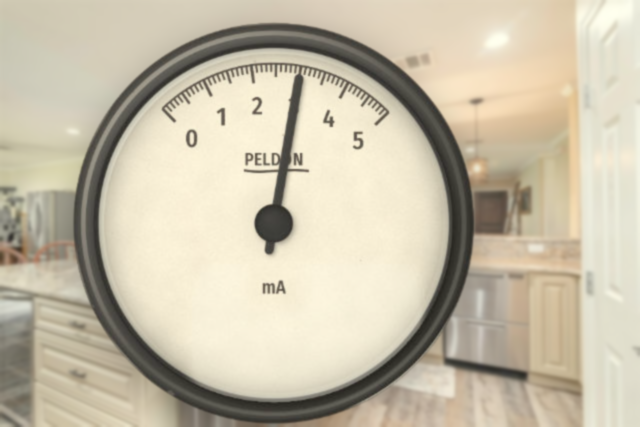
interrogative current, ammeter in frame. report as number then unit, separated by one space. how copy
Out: 3 mA
